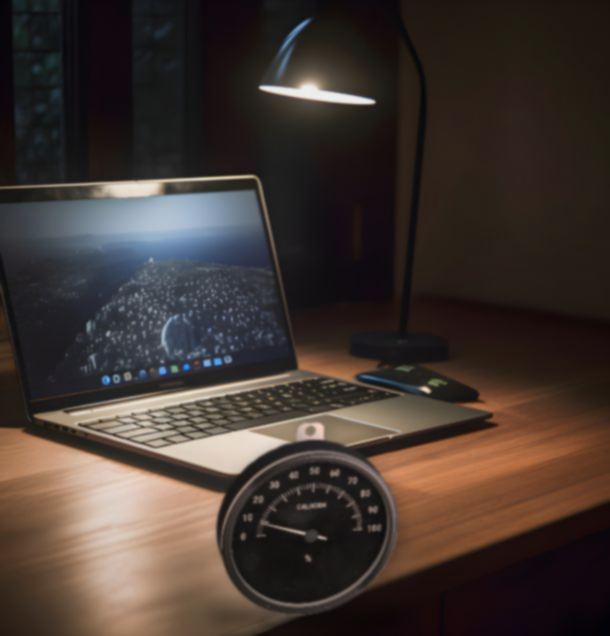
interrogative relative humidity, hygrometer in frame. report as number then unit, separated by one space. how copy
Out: 10 %
